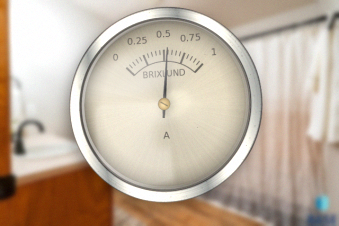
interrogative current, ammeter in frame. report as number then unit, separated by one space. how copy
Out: 0.55 A
